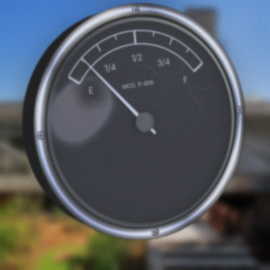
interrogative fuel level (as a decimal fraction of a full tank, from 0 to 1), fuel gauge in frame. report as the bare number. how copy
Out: 0.125
